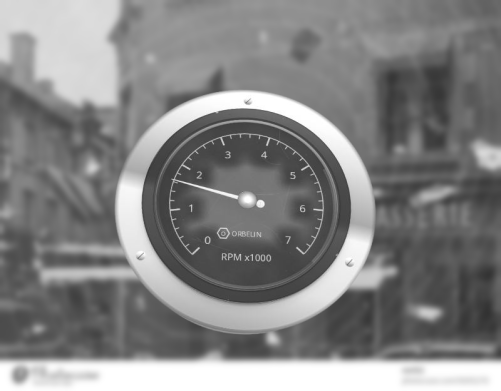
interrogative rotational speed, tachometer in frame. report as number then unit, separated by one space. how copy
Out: 1600 rpm
